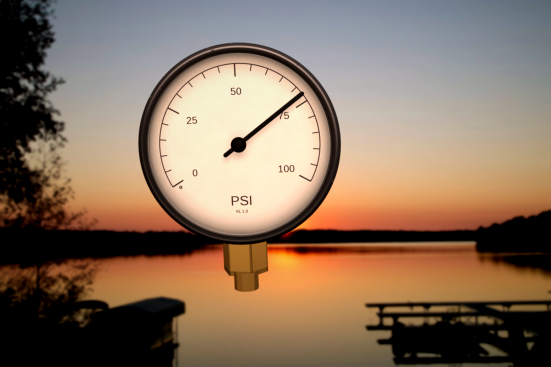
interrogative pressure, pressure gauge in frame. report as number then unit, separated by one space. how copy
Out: 72.5 psi
